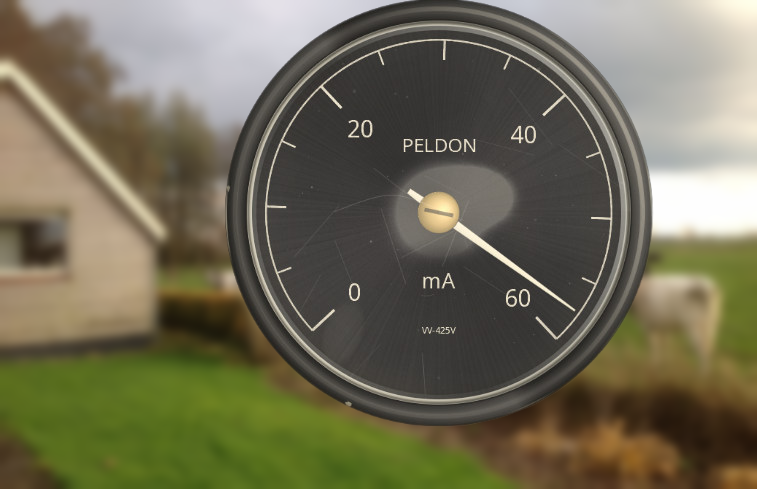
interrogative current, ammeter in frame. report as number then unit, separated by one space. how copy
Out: 57.5 mA
